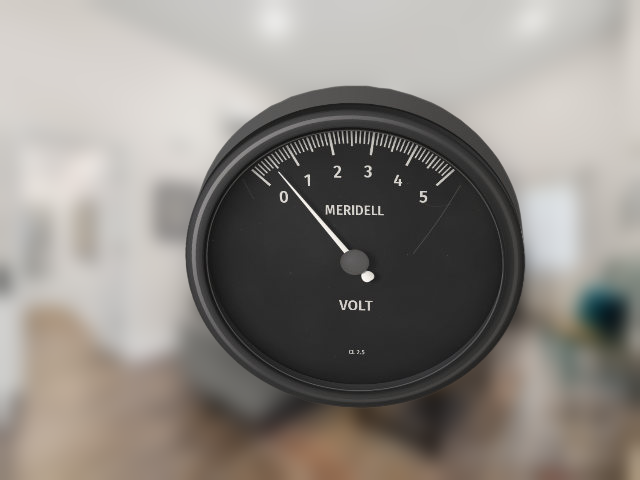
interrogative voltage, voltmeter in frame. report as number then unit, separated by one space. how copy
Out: 0.5 V
